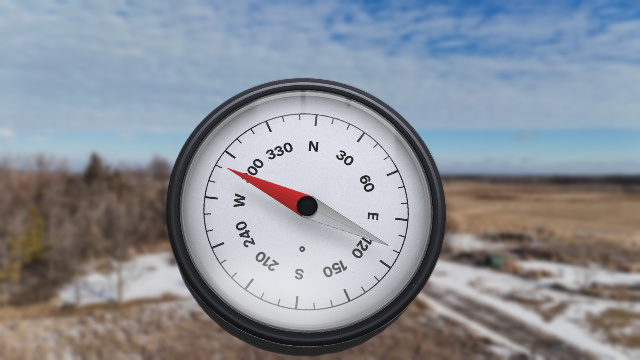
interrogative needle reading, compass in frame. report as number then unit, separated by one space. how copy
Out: 290 °
